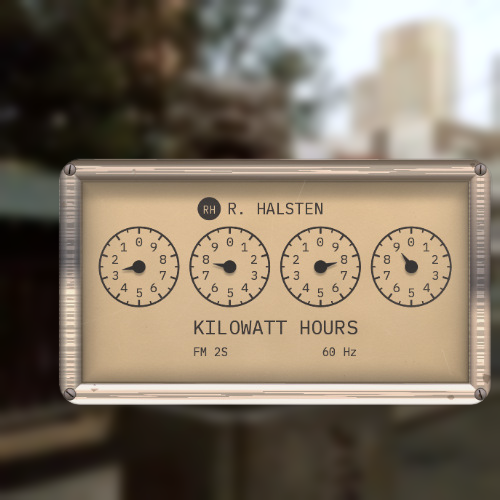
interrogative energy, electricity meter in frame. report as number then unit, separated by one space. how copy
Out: 2779 kWh
